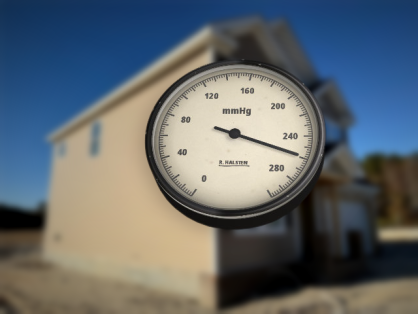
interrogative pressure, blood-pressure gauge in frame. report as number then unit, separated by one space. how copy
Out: 260 mmHg
